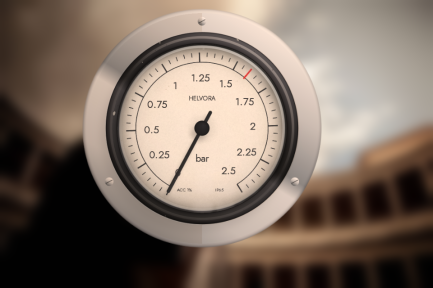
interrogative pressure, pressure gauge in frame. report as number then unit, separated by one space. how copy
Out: 0 bar
